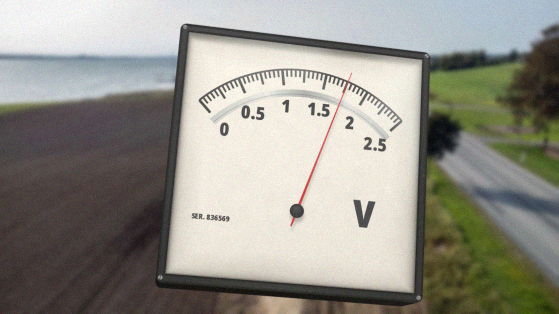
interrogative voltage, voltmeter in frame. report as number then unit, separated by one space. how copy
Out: 1.75 V
